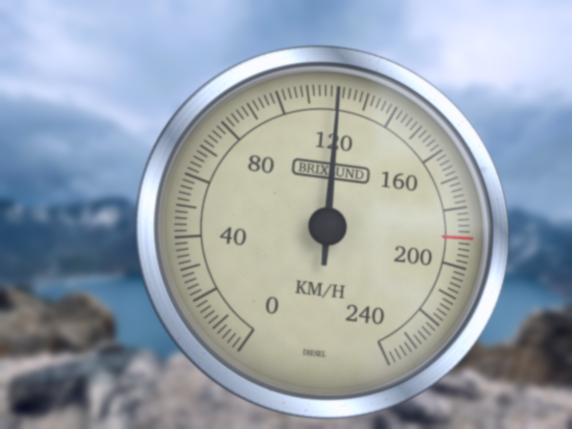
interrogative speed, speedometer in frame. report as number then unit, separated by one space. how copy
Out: 120 km/h
